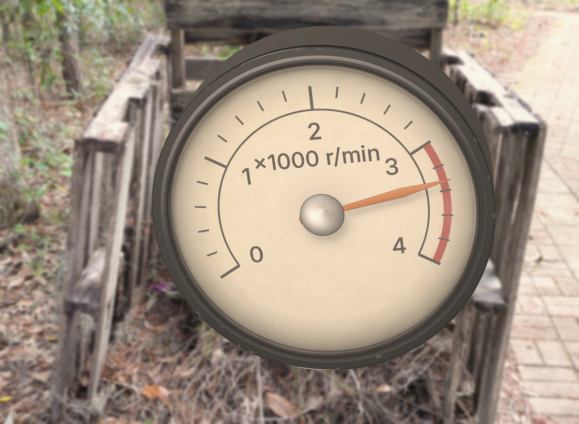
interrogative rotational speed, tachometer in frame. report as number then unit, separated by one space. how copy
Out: 3300 rpm
